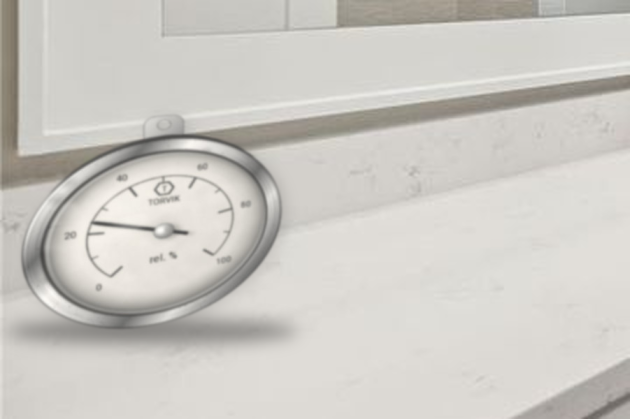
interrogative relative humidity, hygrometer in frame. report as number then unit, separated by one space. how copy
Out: 25 %
